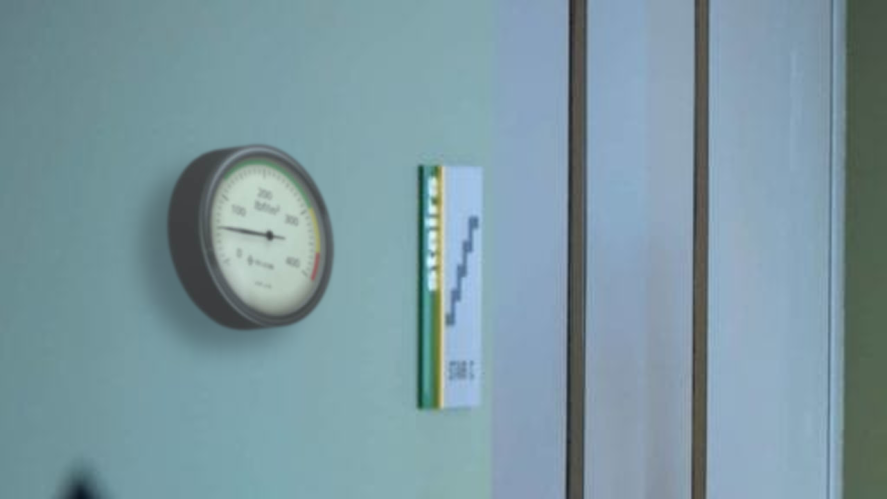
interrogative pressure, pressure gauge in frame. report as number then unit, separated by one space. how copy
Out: 50 psi
